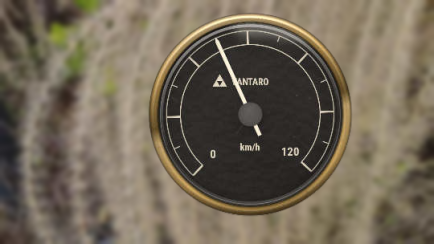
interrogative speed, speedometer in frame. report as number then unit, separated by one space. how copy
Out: 50 km/h
